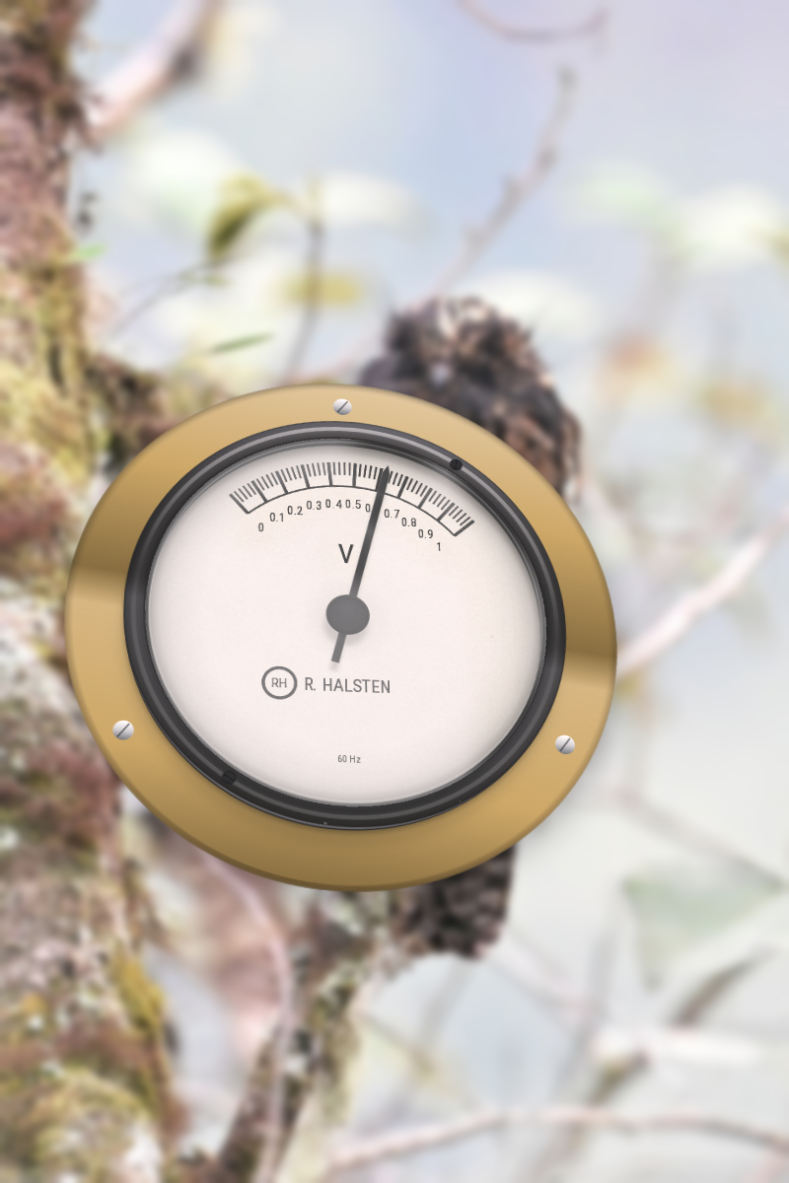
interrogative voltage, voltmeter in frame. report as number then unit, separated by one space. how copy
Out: 0.62 V
